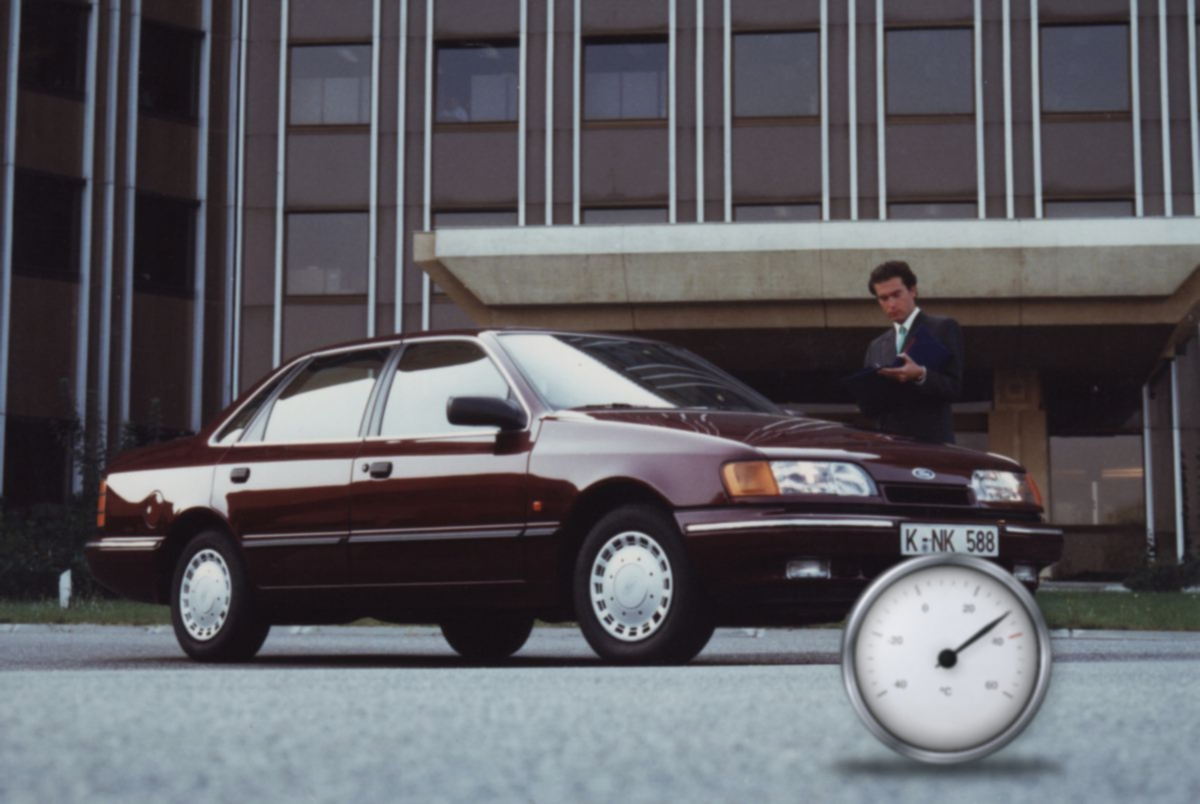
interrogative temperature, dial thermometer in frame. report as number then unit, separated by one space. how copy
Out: 32 °C
